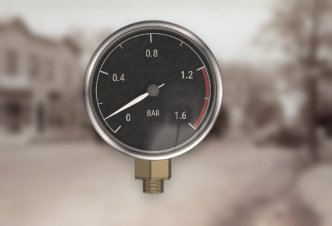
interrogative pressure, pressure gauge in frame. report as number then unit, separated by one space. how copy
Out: 0.1 bar
